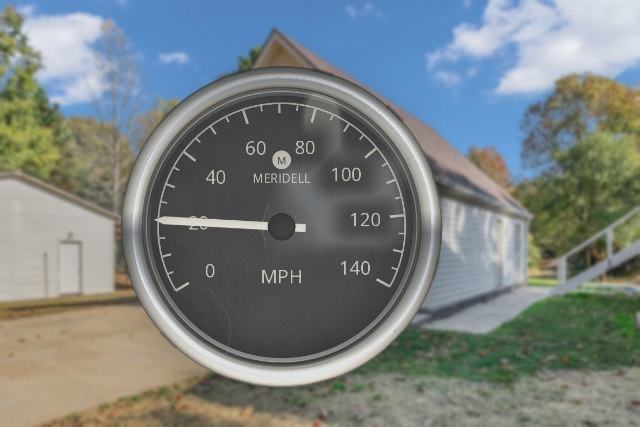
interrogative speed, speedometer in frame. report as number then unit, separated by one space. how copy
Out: 20 mph
